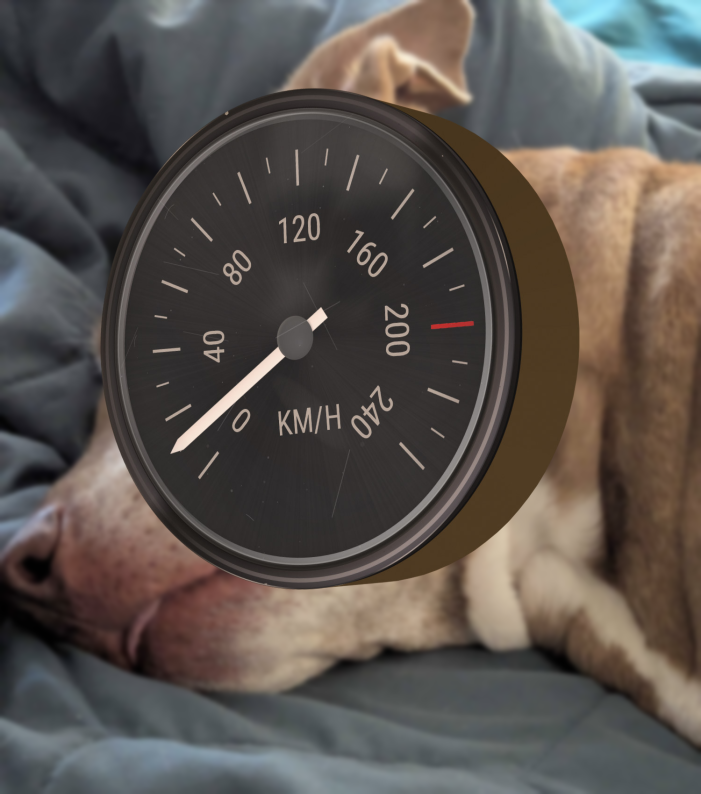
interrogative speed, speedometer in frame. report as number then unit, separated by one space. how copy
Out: 10 km/h
